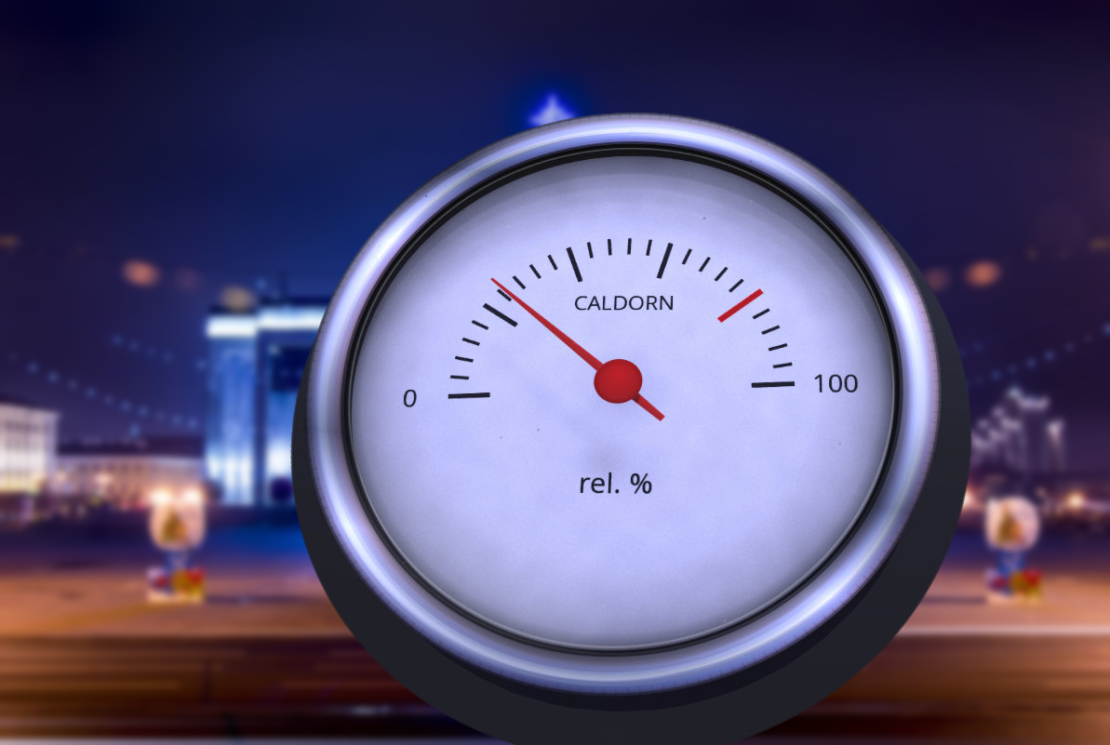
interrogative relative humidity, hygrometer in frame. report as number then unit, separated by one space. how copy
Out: 24 %
